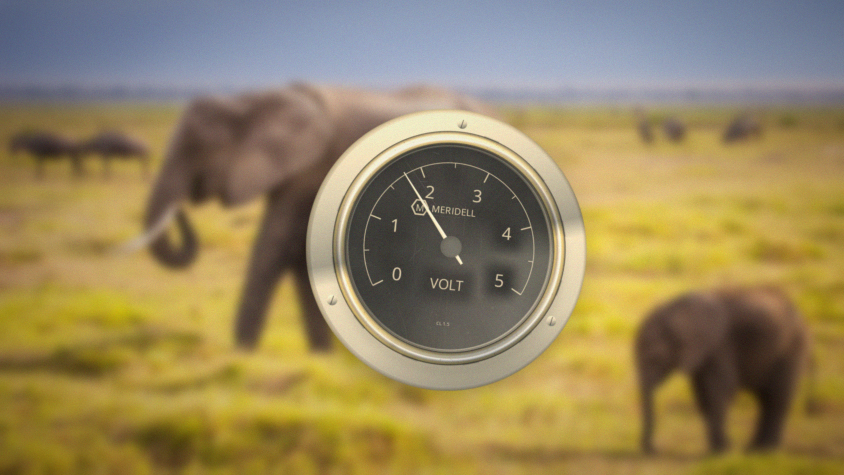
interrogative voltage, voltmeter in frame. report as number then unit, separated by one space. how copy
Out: 1.75 V
